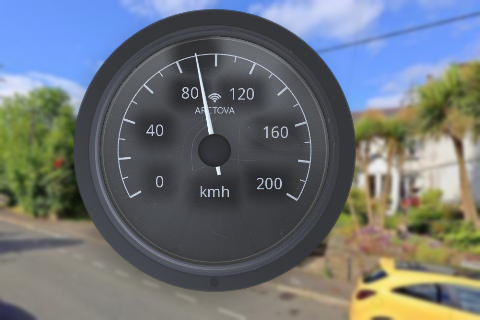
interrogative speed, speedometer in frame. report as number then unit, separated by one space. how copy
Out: 90 km/h
